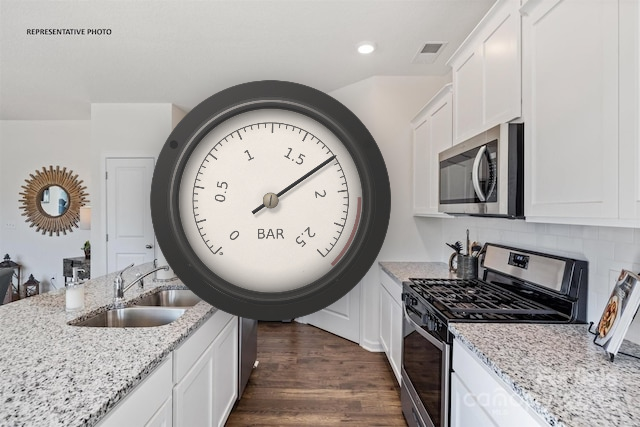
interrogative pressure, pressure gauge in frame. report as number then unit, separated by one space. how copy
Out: 1.75 bar
